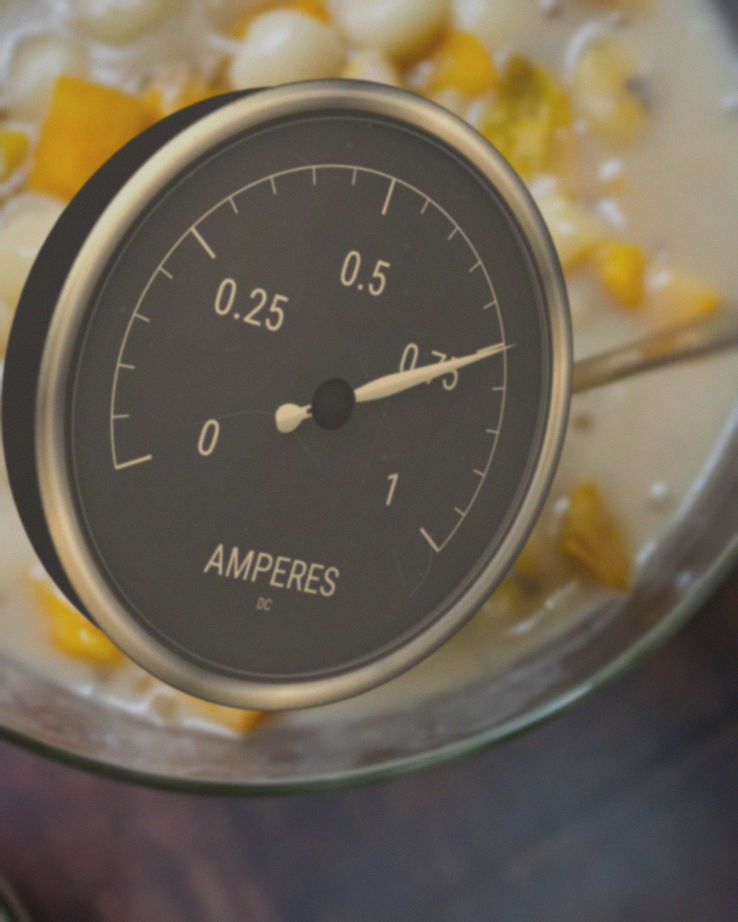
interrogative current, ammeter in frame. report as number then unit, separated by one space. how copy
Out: 0.75 A
